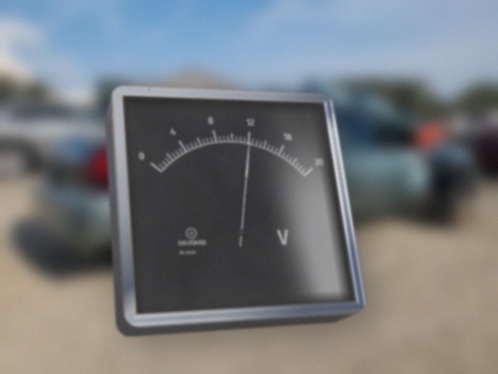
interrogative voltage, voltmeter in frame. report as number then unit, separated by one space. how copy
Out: 12 V
